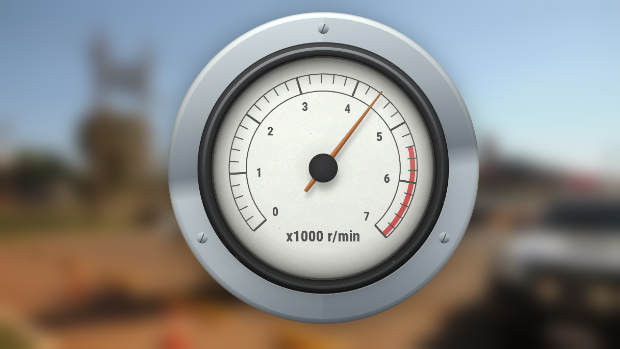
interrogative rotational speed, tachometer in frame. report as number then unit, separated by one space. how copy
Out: 4400 rpm
